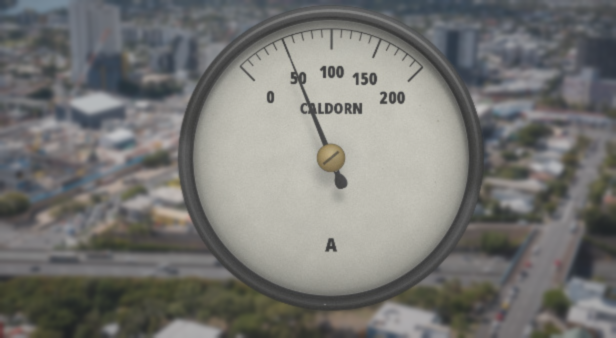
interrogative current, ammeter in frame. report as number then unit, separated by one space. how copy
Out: 50 A
